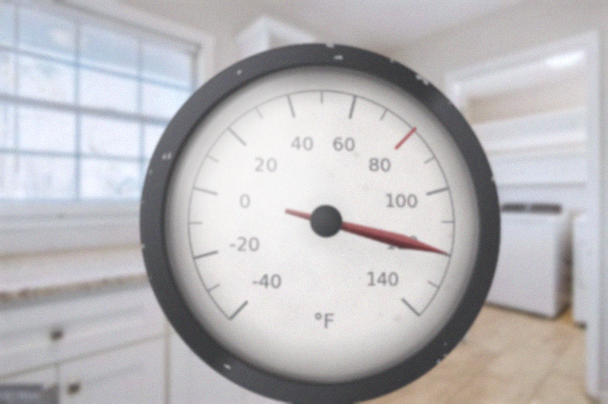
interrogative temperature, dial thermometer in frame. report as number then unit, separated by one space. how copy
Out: 120 °F
